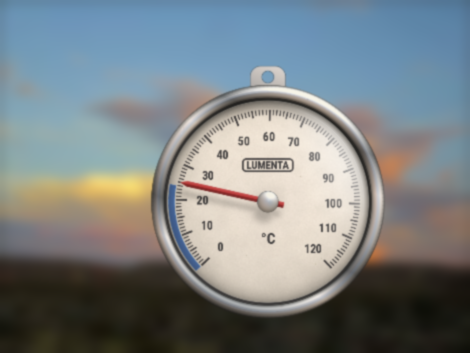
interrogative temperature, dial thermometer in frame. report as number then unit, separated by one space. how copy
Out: 25 °C
